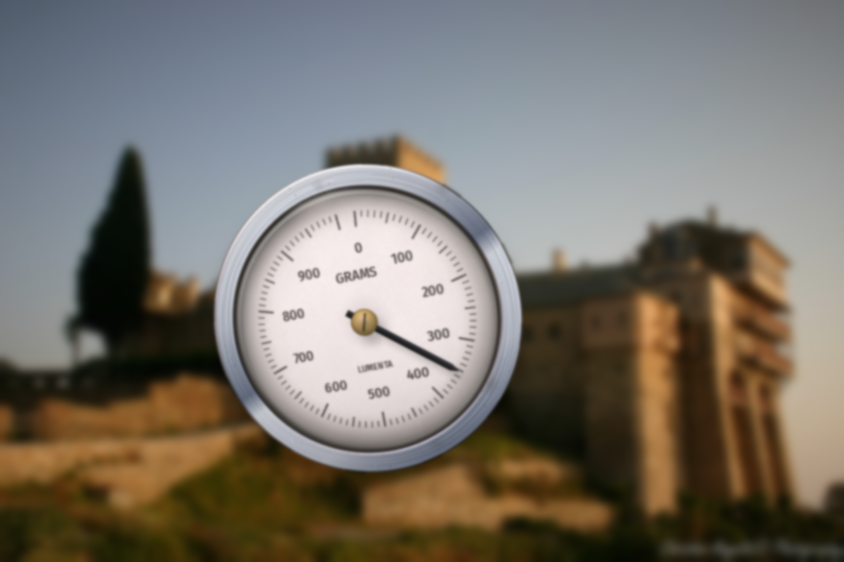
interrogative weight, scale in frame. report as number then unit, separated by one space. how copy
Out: 350 g
